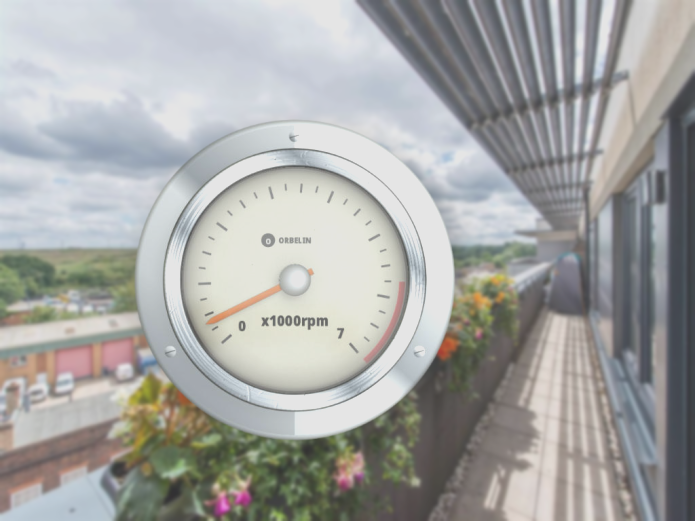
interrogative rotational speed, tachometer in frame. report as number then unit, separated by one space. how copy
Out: 375 rpm
